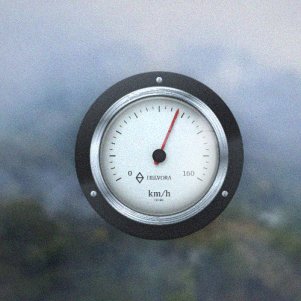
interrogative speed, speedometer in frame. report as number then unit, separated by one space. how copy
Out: 95 km/h
